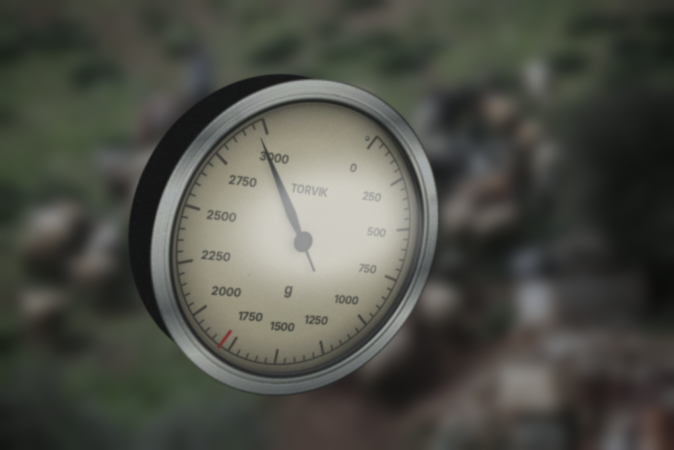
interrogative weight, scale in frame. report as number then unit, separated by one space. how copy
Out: 2950 g
